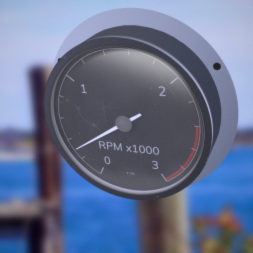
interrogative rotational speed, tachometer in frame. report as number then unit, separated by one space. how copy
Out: 300 rpm
